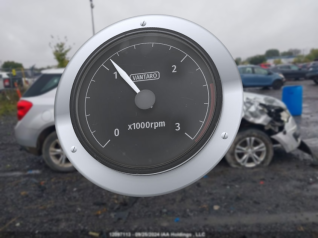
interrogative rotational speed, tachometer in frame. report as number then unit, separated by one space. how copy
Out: 1100 rpm
